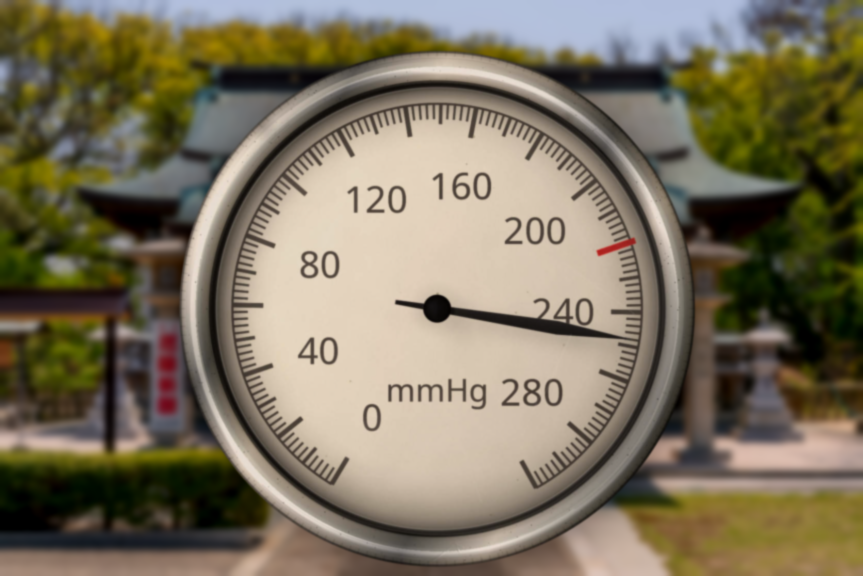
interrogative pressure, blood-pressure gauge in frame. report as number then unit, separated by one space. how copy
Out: 248 mmHg
